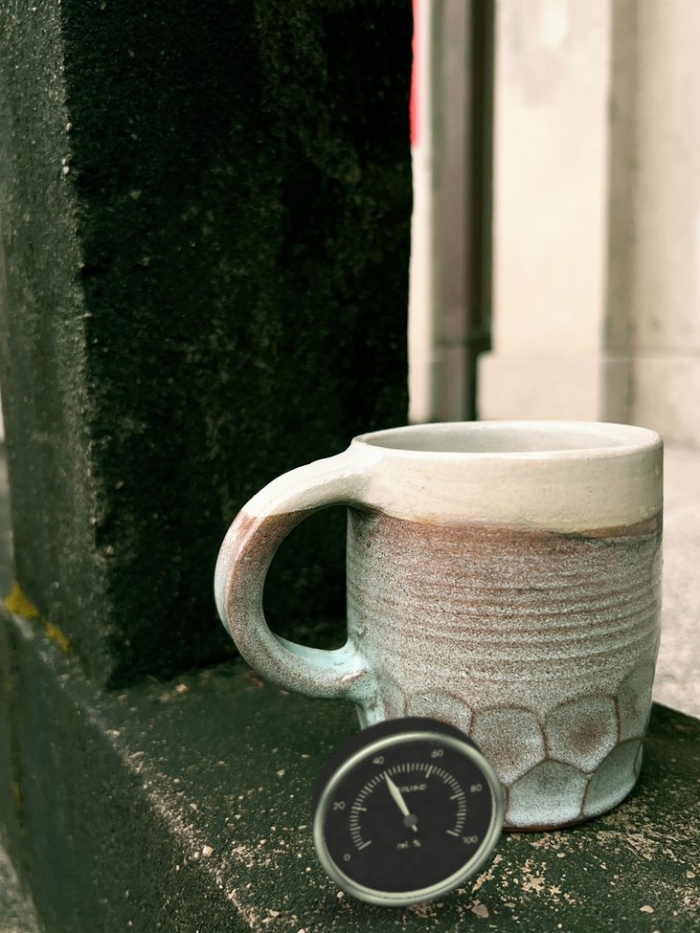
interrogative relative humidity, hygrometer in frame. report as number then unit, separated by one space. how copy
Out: 40 %
